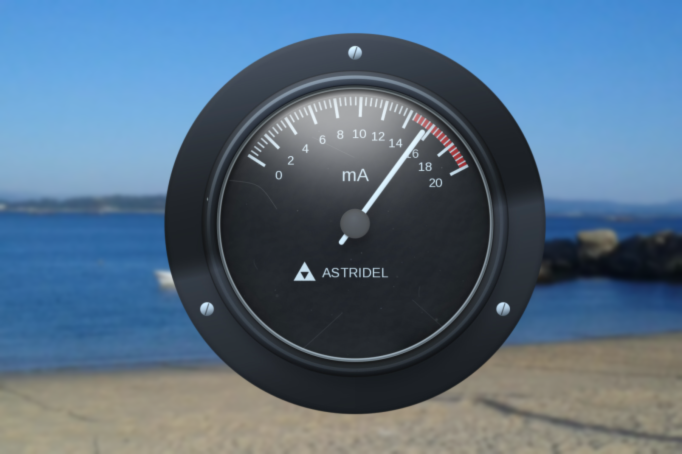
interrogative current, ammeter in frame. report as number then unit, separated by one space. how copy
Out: 15.6 mA
